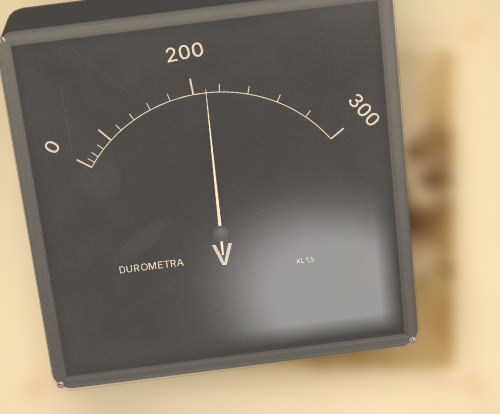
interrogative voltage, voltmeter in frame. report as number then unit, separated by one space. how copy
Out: 210 V
